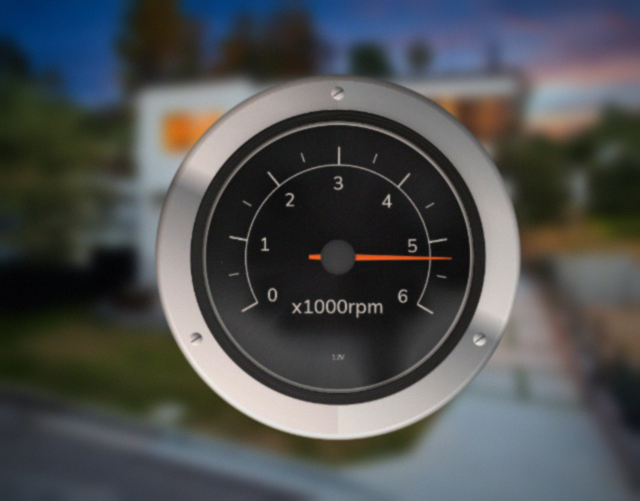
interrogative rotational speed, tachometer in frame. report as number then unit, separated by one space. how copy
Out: 5250 rpm
